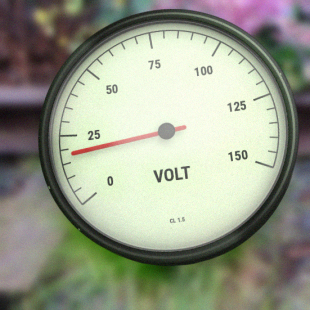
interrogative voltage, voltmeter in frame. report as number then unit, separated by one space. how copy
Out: 17.5 V
